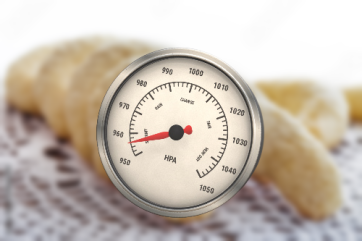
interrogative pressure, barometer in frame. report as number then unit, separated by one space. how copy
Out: 956 hPa
